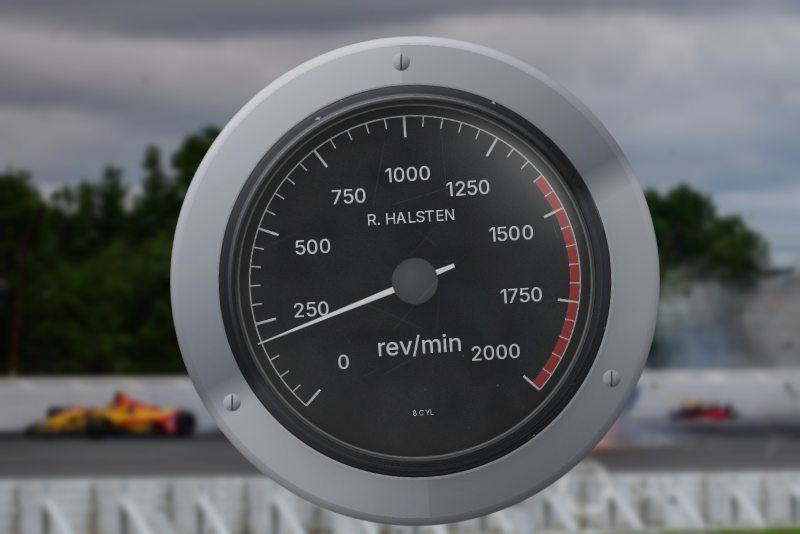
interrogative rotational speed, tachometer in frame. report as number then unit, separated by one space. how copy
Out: 200 rpm
